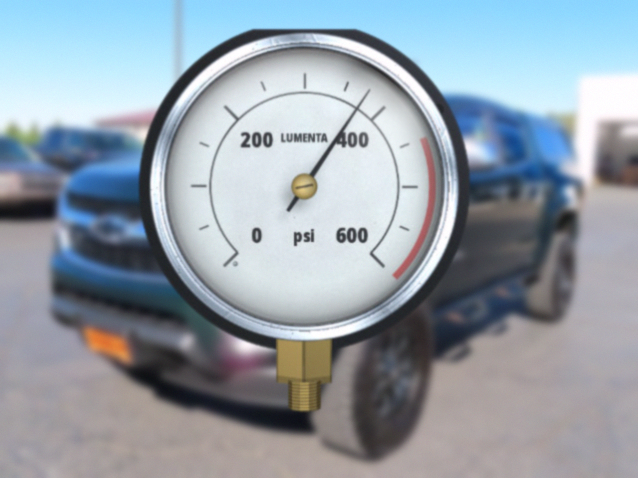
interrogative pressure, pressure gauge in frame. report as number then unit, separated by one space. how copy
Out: 375 psi
